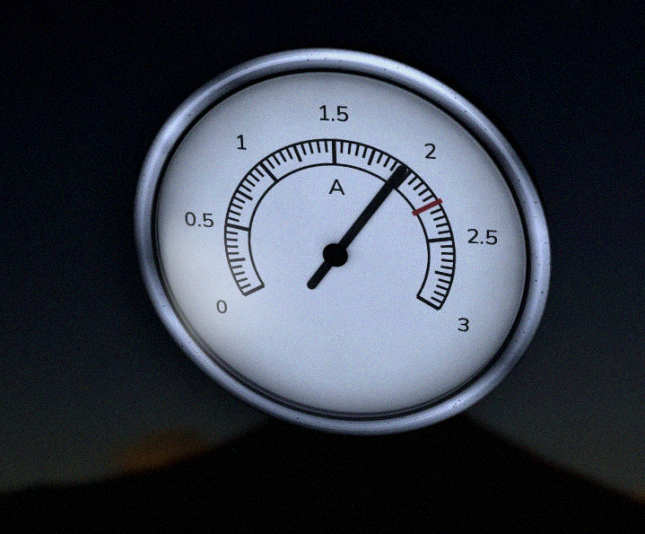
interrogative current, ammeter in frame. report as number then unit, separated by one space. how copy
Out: 1.95 A
